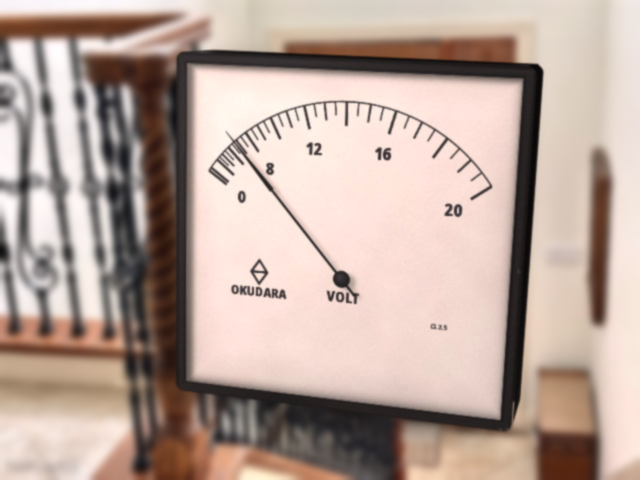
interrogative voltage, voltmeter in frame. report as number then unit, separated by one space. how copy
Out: 7 V
